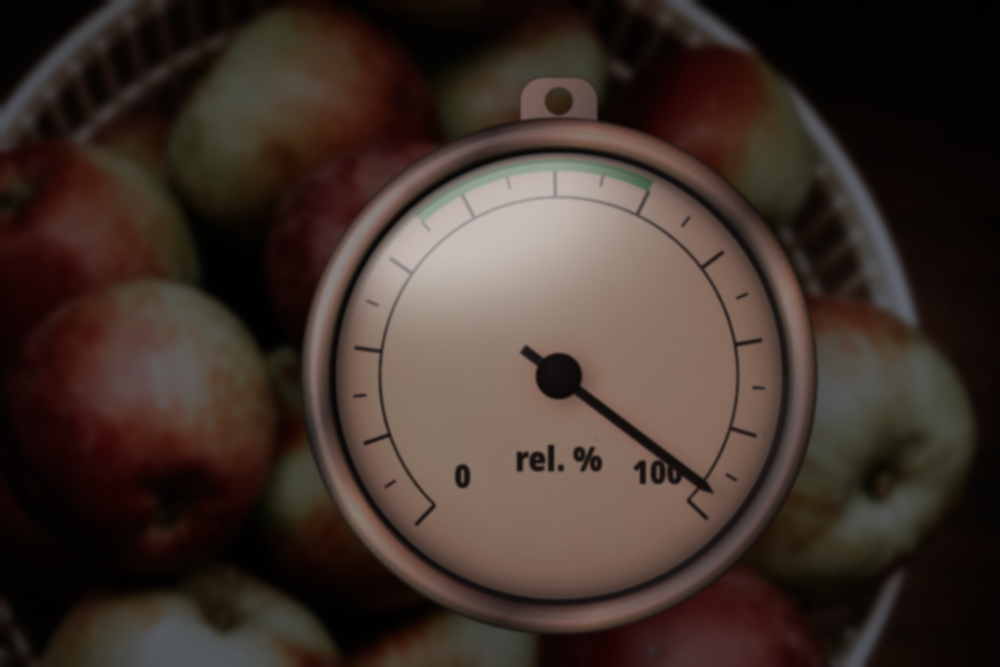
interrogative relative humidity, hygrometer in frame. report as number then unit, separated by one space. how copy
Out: 97.5 %
